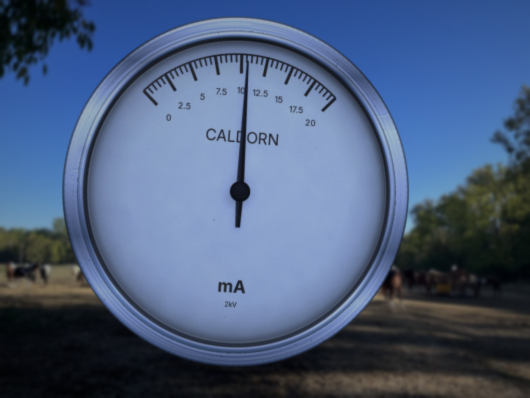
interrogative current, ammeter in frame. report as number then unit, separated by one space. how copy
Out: 10.5 mA
